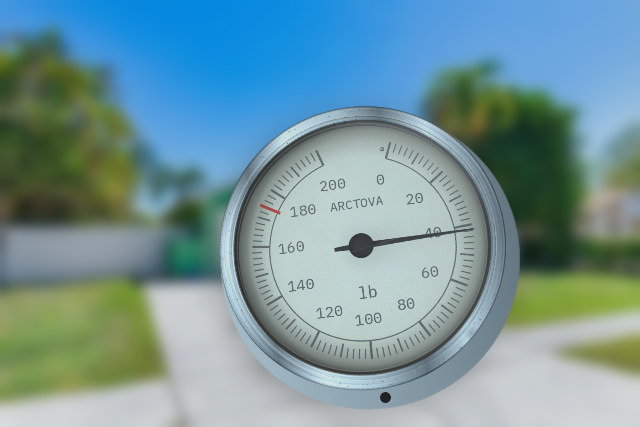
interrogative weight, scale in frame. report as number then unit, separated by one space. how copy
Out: 42 lb
